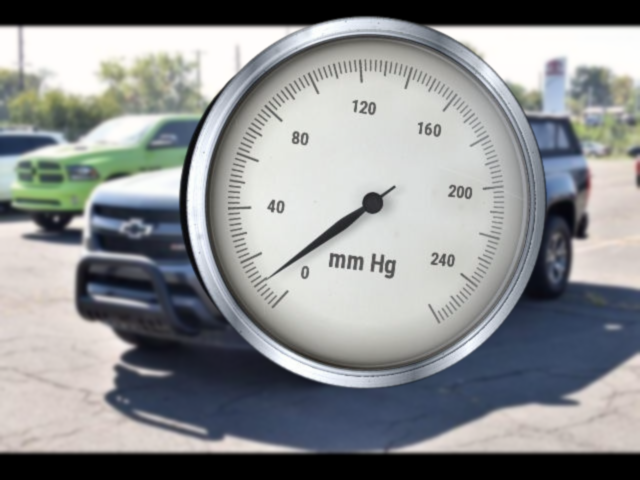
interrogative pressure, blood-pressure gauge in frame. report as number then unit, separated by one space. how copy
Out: 10 mmHg
